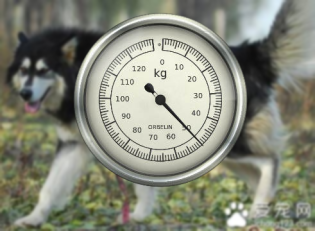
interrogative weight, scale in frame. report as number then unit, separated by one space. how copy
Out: 50 kg
